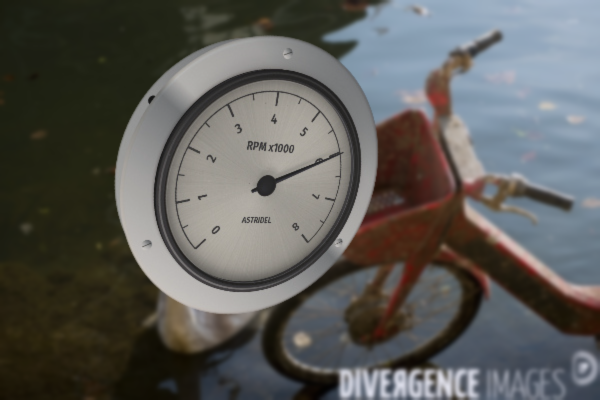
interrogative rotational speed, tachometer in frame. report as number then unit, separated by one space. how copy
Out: 6000 rpm
